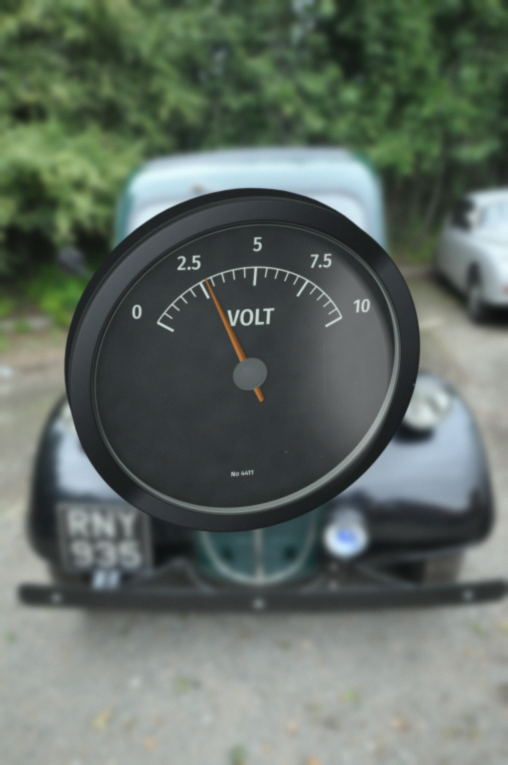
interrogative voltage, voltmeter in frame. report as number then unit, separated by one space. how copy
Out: 2.75 V
